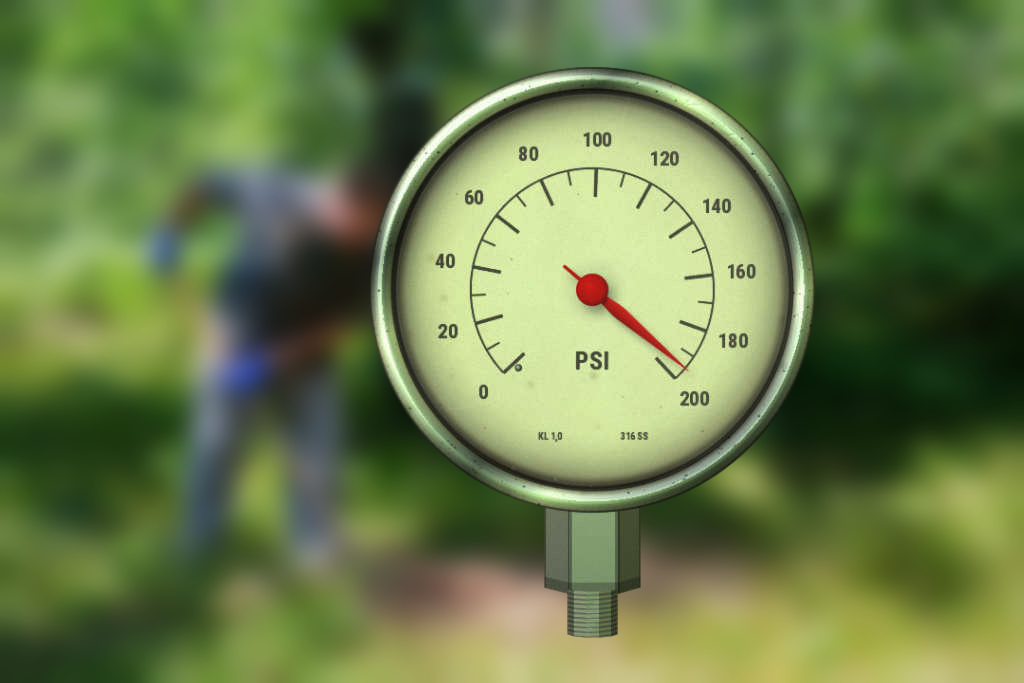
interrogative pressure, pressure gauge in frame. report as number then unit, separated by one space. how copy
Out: 195 psi
